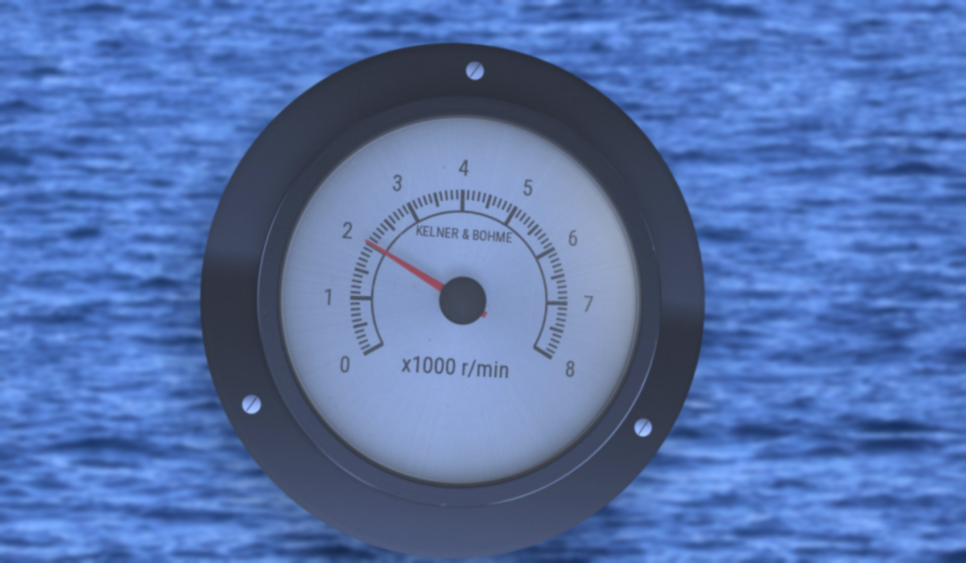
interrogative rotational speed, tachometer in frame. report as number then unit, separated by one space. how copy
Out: 2000 rpm
